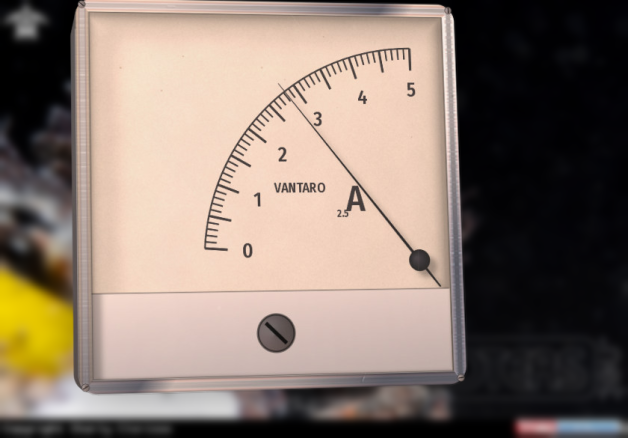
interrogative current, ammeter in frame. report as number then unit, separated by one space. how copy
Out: 2.8 A
